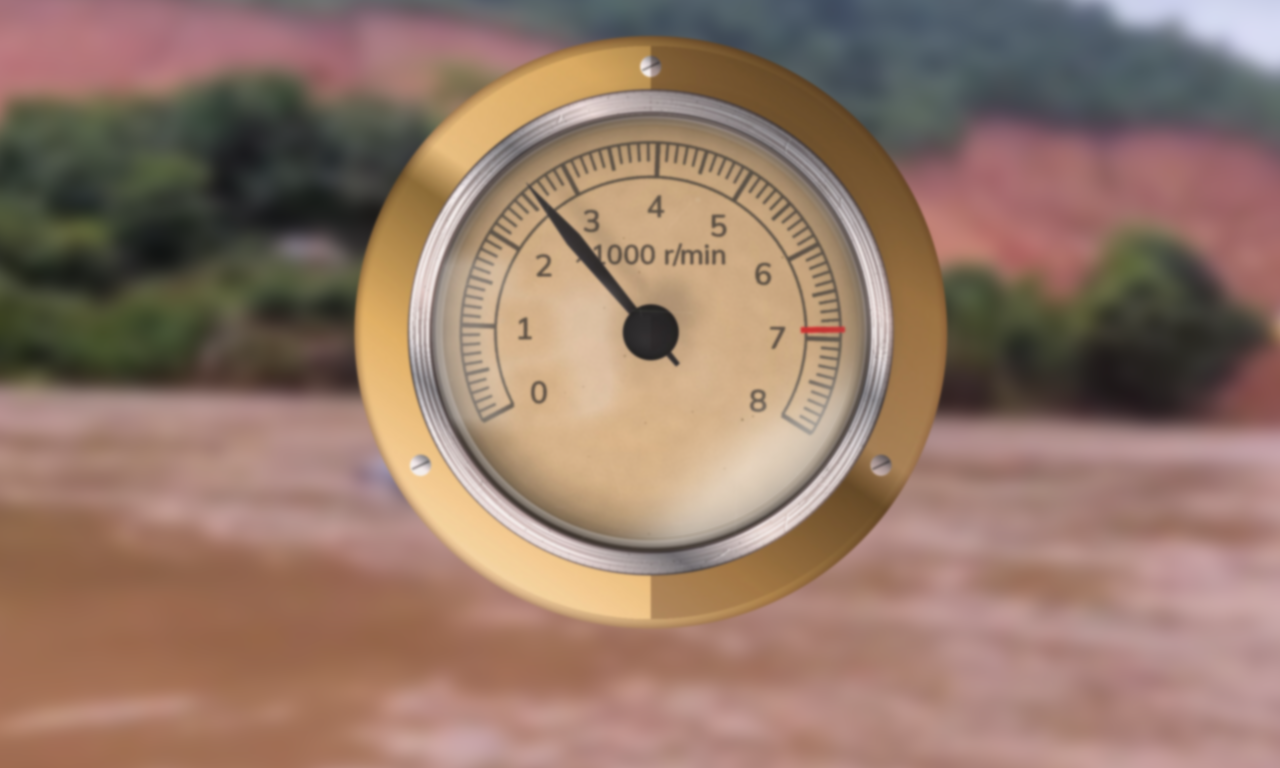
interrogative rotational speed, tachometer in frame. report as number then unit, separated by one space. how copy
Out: 2600 rpm
